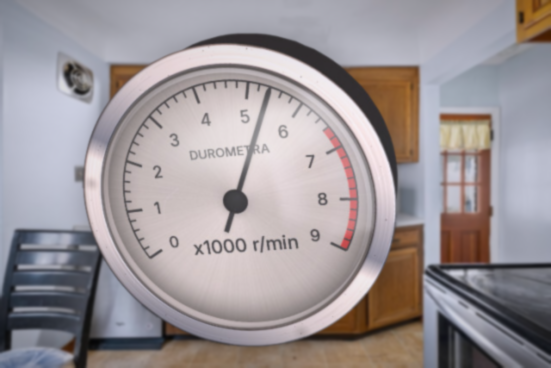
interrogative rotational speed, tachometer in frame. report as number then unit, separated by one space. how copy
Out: 5400 rpm
